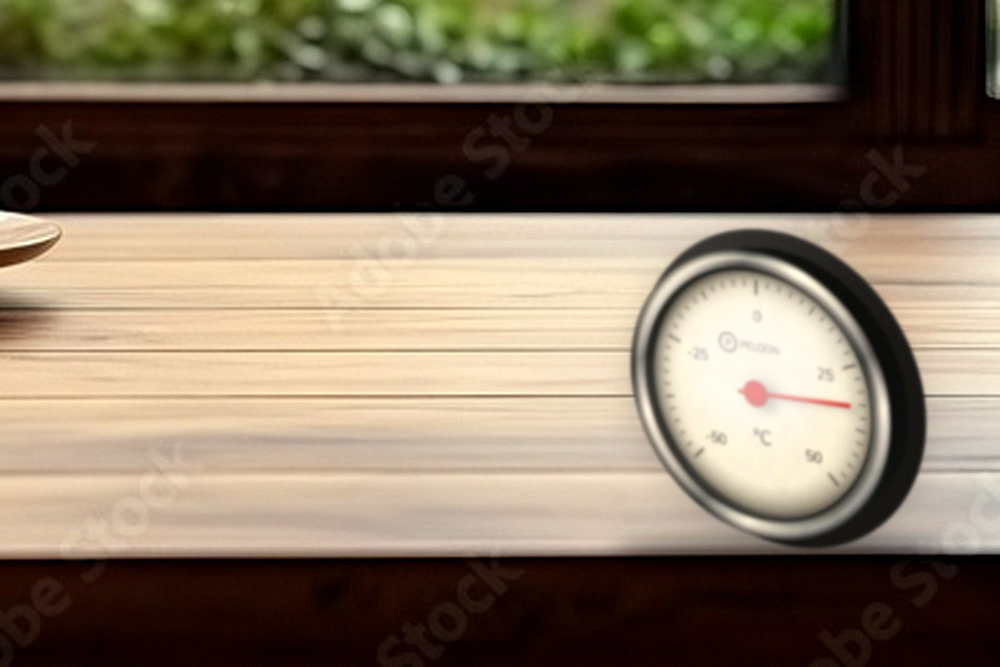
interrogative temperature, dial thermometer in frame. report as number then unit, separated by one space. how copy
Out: 32.5 °C
